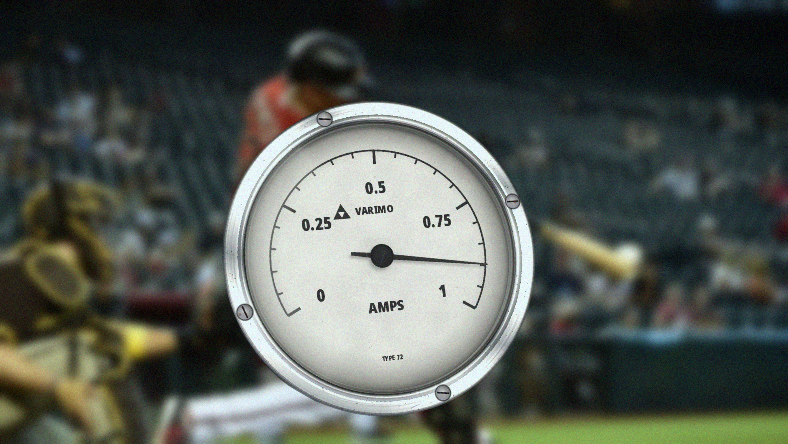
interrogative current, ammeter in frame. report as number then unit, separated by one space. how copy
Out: 0.9 A
